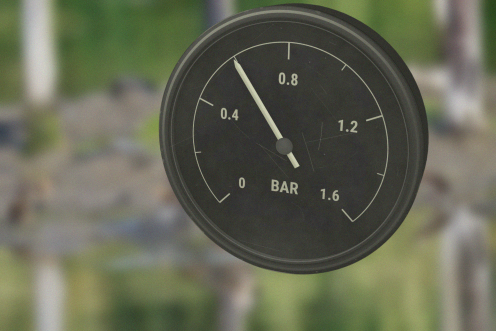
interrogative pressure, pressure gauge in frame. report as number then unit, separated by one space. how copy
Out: 0.6 bar
